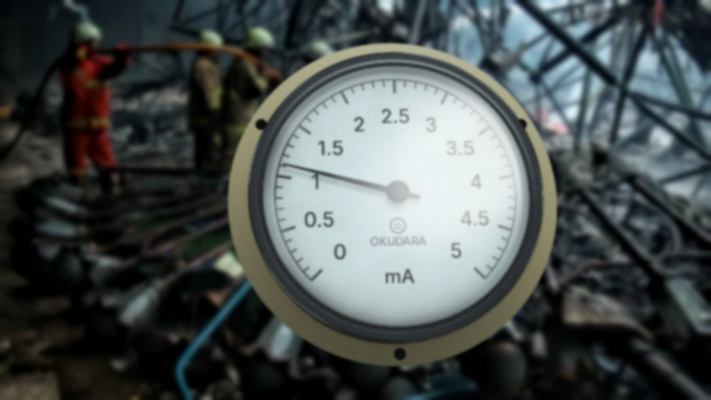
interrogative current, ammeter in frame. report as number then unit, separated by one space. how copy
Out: 1.1 mA
